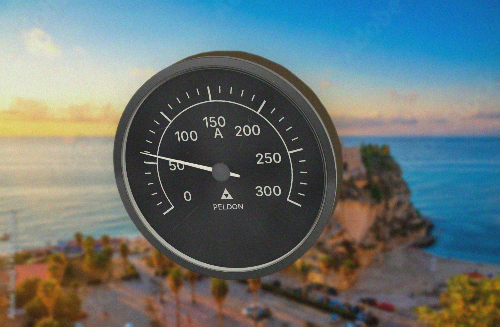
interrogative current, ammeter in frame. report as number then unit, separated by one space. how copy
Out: 60 A
